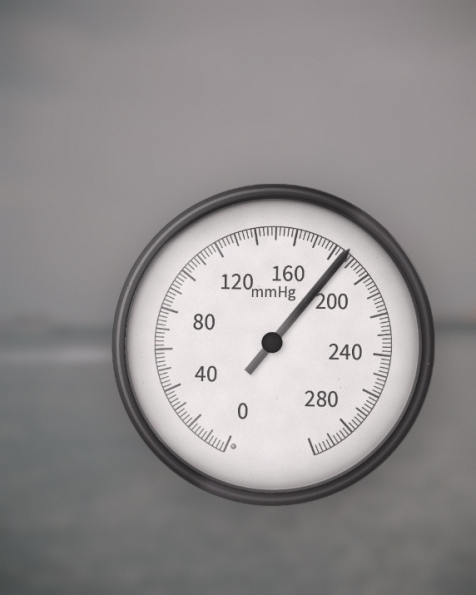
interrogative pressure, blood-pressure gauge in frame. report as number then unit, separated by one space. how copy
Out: 186 mmHg
